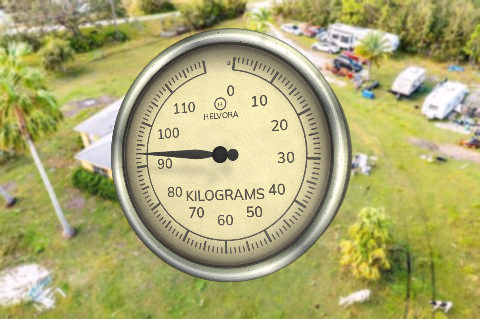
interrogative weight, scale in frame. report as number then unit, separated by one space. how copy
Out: 93 kg
